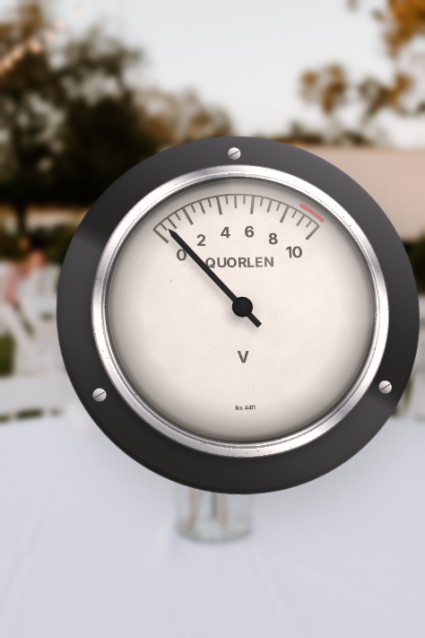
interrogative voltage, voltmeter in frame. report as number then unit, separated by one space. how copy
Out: 0.5 V
